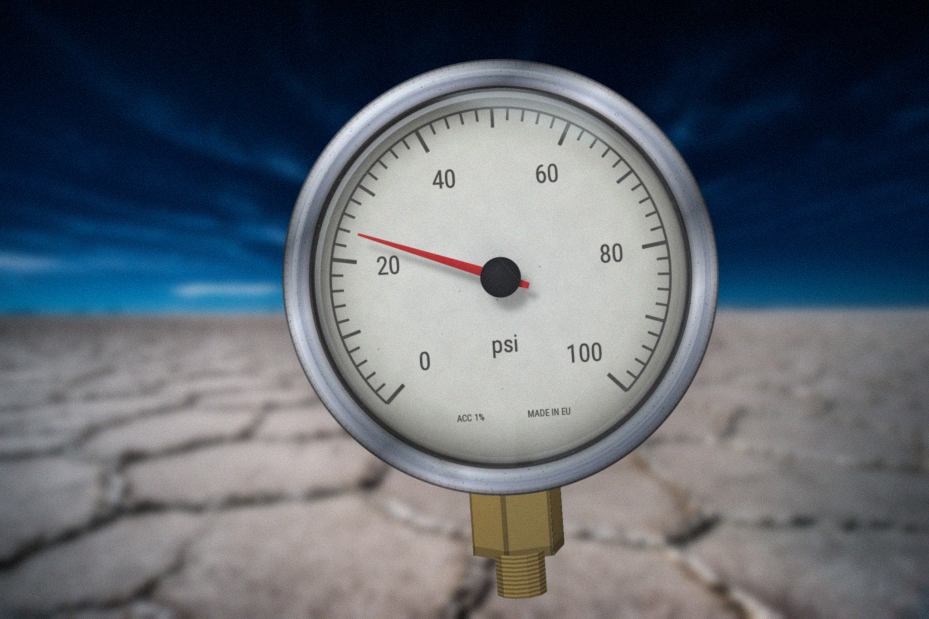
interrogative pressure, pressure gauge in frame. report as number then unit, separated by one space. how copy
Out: 24 psi
